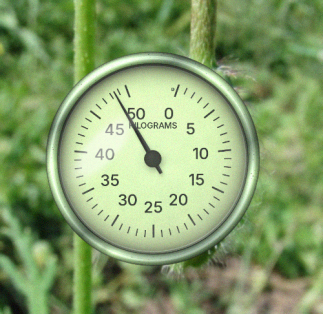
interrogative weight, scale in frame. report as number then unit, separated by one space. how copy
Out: 48.5 kg
